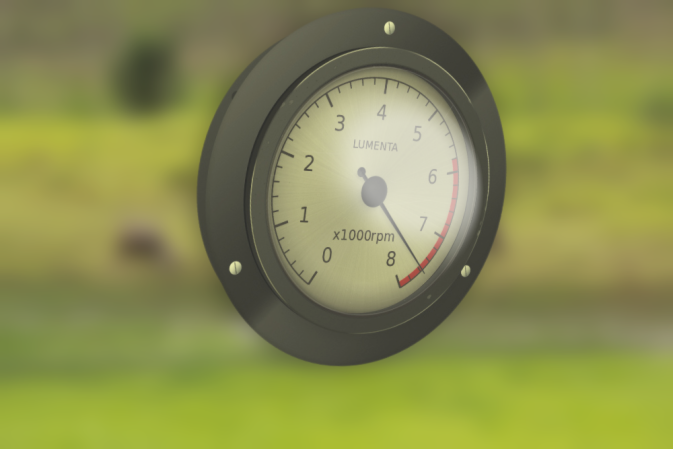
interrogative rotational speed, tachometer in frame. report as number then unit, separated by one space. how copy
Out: 7600 rpm
